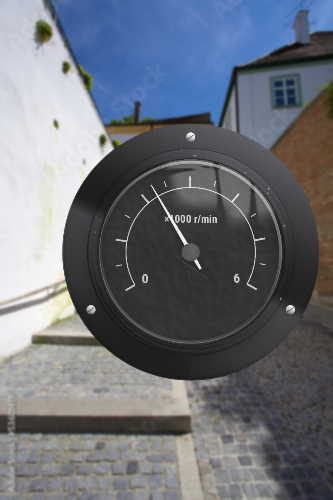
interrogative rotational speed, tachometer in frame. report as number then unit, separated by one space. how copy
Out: 2250 rpm
